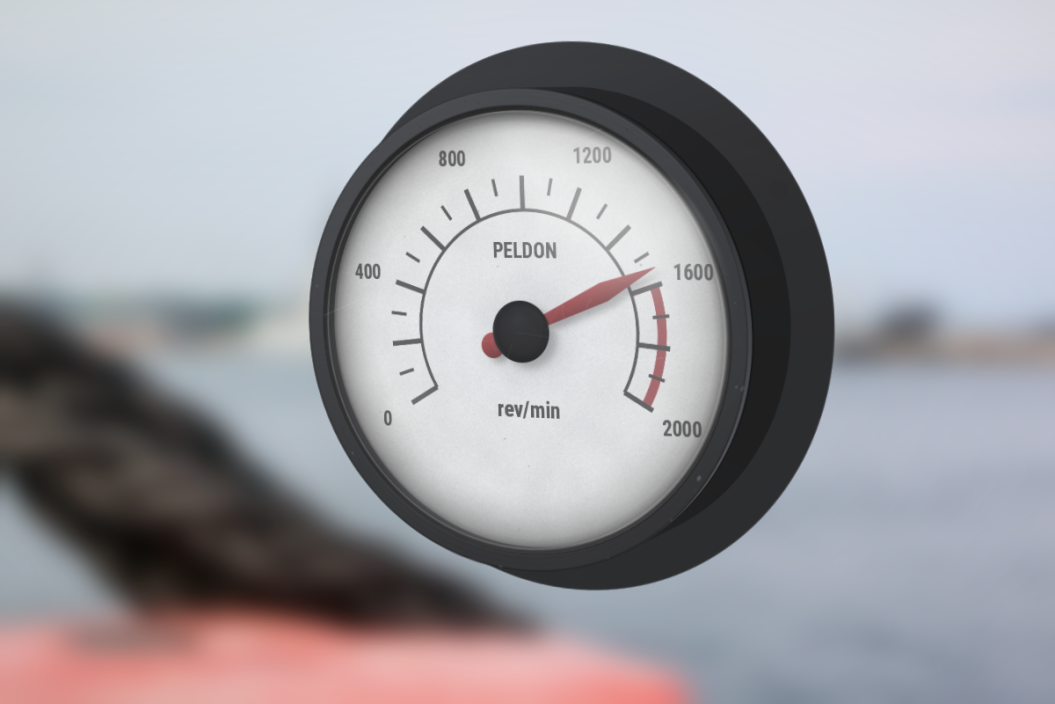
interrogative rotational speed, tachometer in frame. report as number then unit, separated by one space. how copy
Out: 1550 rpm
